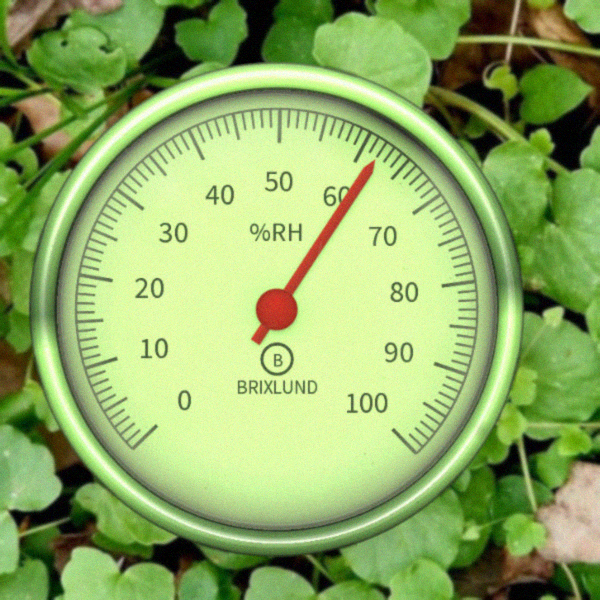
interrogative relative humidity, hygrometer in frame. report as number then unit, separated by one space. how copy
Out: 62 %
